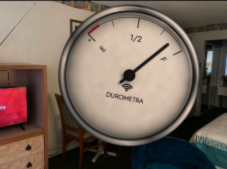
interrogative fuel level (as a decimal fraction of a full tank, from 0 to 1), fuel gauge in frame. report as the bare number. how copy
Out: 0.875
